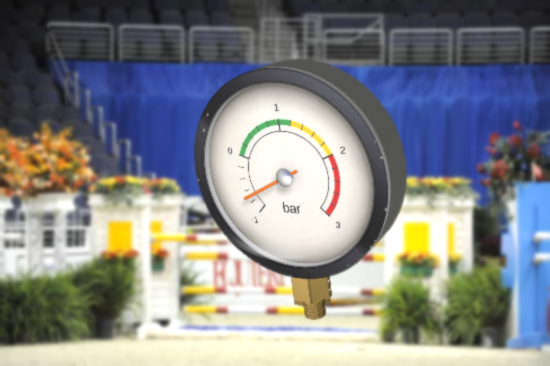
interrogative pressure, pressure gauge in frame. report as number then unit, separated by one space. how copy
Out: -0.7 bar
